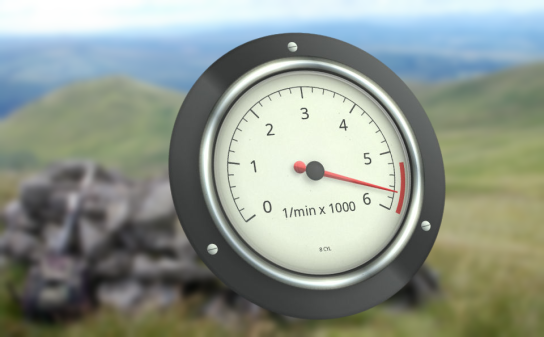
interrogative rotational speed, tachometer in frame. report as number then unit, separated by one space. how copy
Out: 5700 rpm
